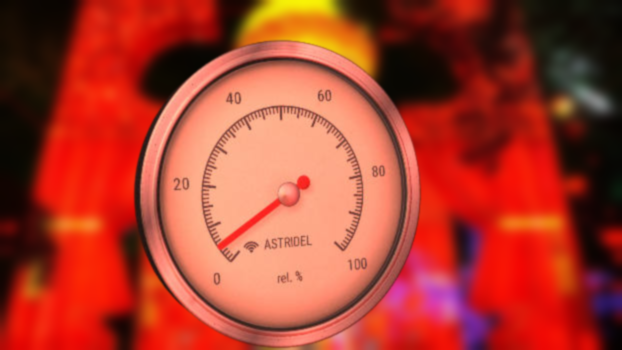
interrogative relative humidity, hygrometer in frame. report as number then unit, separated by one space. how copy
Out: 5 %
